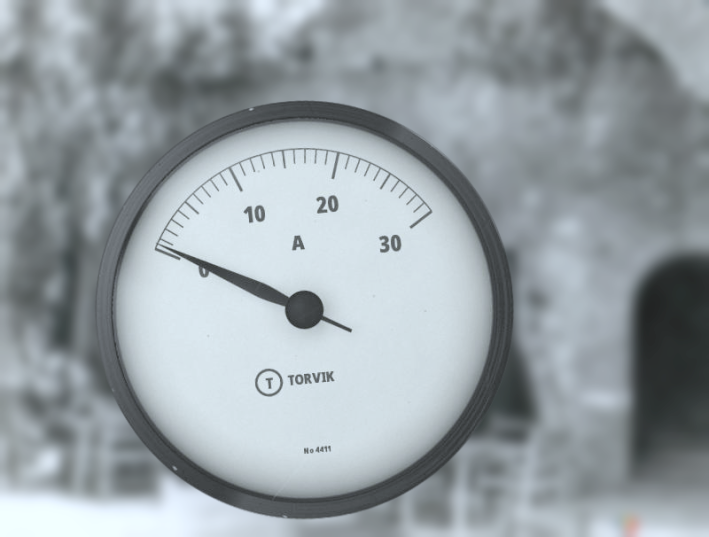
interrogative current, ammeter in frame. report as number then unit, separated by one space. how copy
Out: 0.5 A
